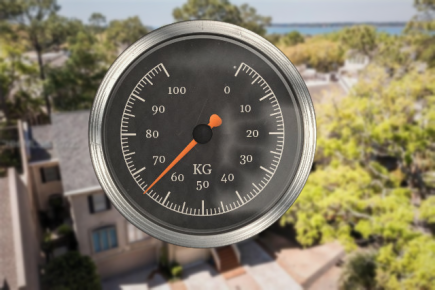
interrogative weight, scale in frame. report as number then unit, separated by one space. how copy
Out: 65 kg
